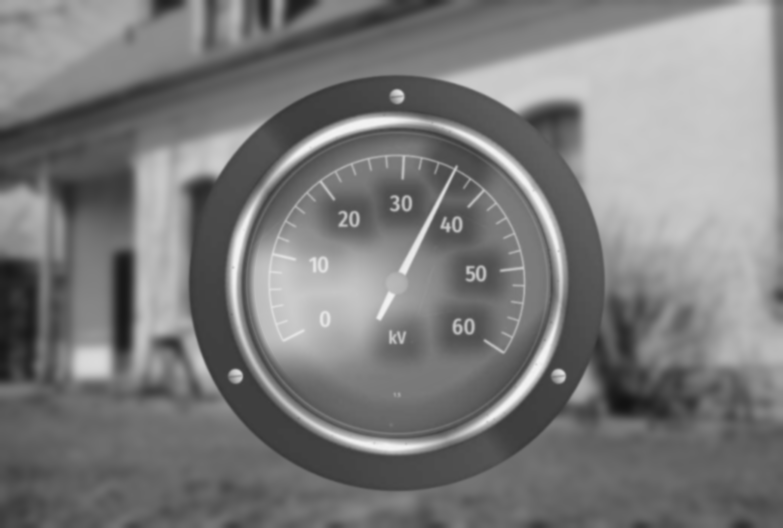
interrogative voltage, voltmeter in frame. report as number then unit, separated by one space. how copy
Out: 36 kV
